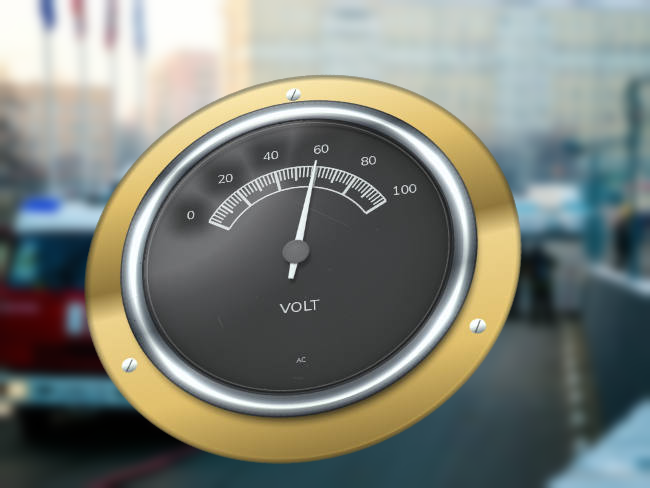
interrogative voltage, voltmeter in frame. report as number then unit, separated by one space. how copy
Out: 60 V
